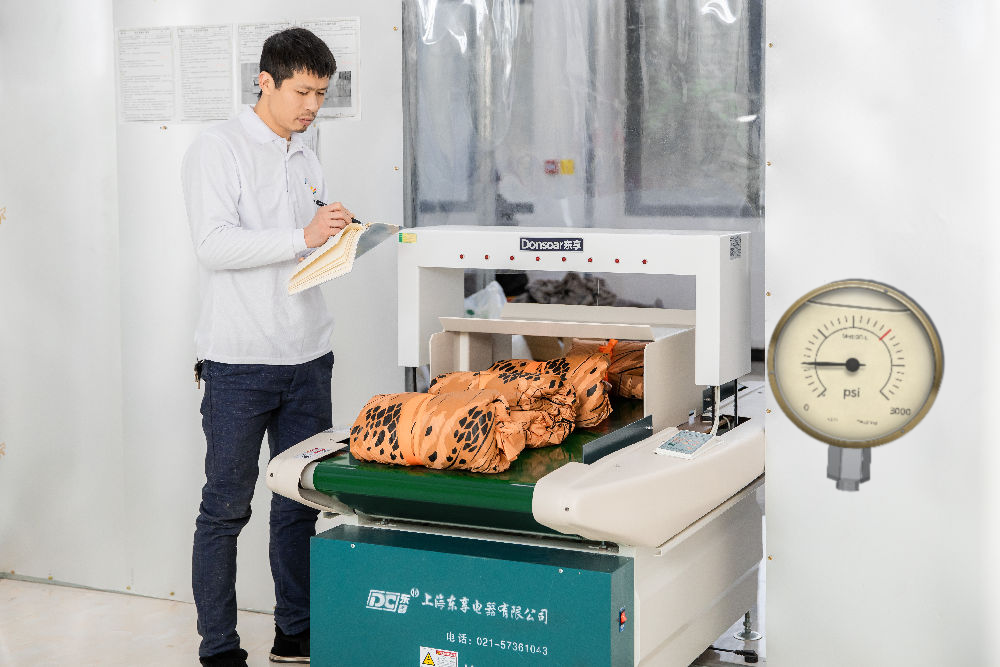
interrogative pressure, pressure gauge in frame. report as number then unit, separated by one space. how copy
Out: 500 psi
